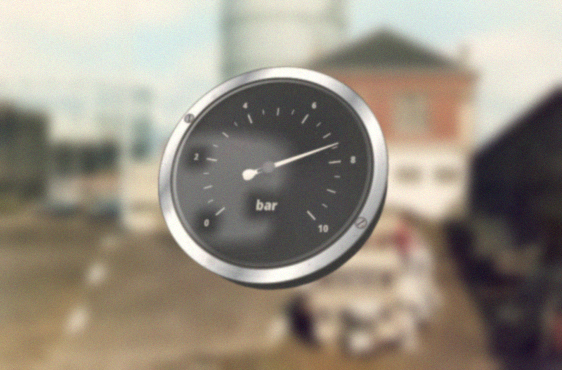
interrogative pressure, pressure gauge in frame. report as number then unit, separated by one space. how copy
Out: 7.5 bar
